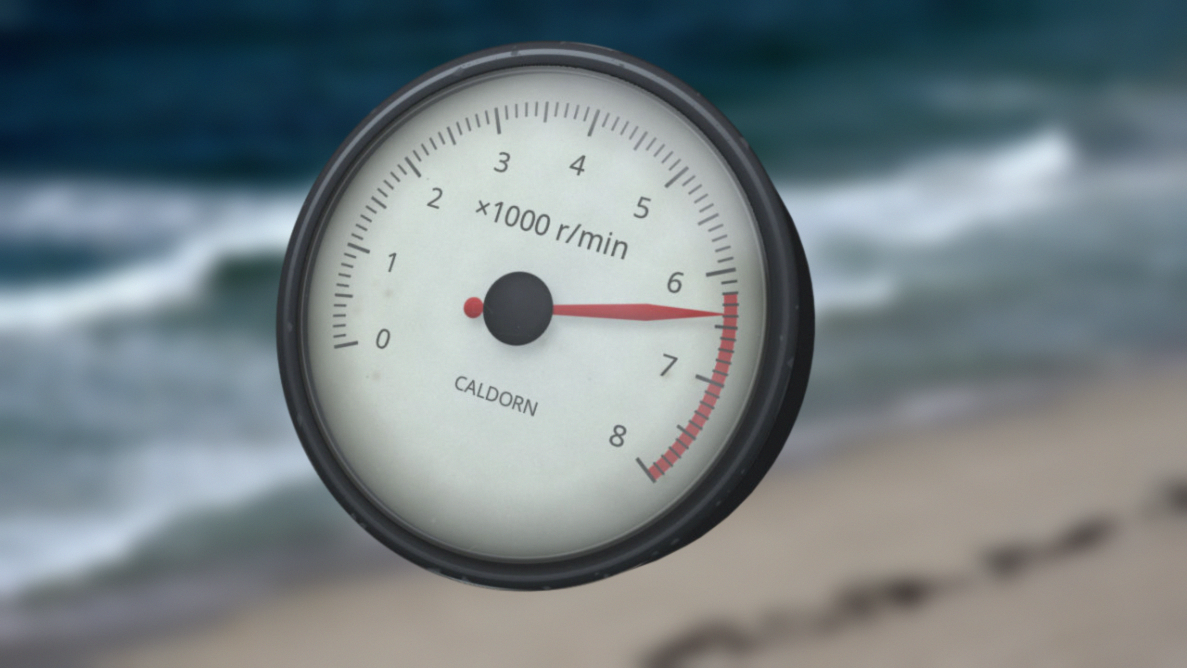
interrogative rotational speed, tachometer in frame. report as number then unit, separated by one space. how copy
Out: 6400 rpm
